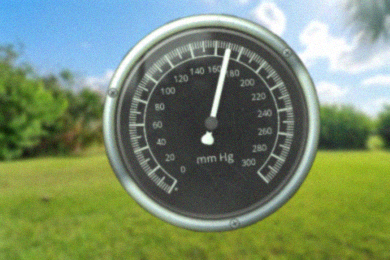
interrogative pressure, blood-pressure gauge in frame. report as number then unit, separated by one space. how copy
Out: 170 mmHg
